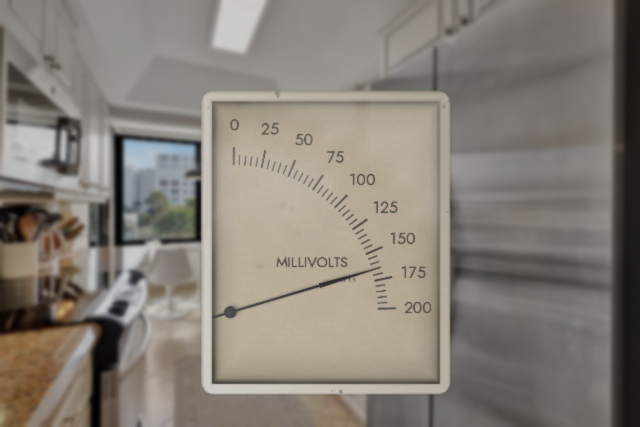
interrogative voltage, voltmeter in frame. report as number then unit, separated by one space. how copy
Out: 165 mV
